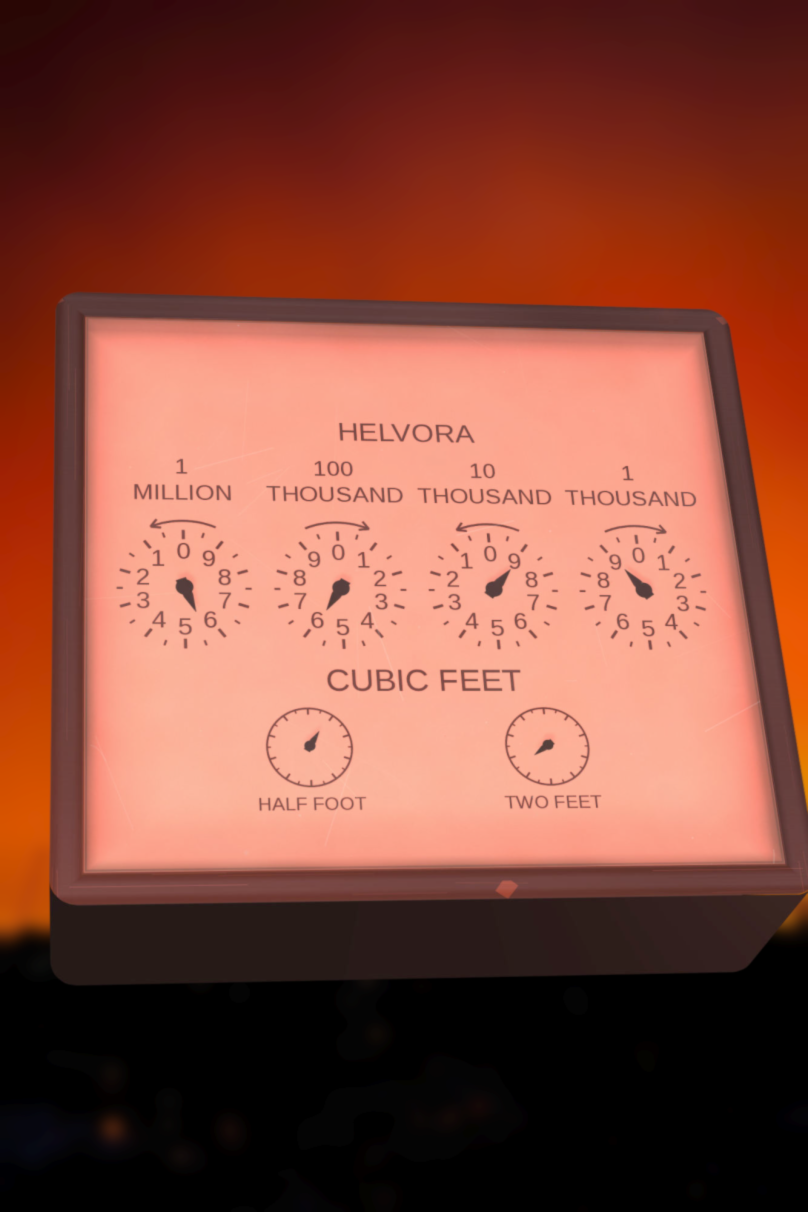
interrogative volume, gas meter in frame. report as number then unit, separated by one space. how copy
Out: 558900 ft³
